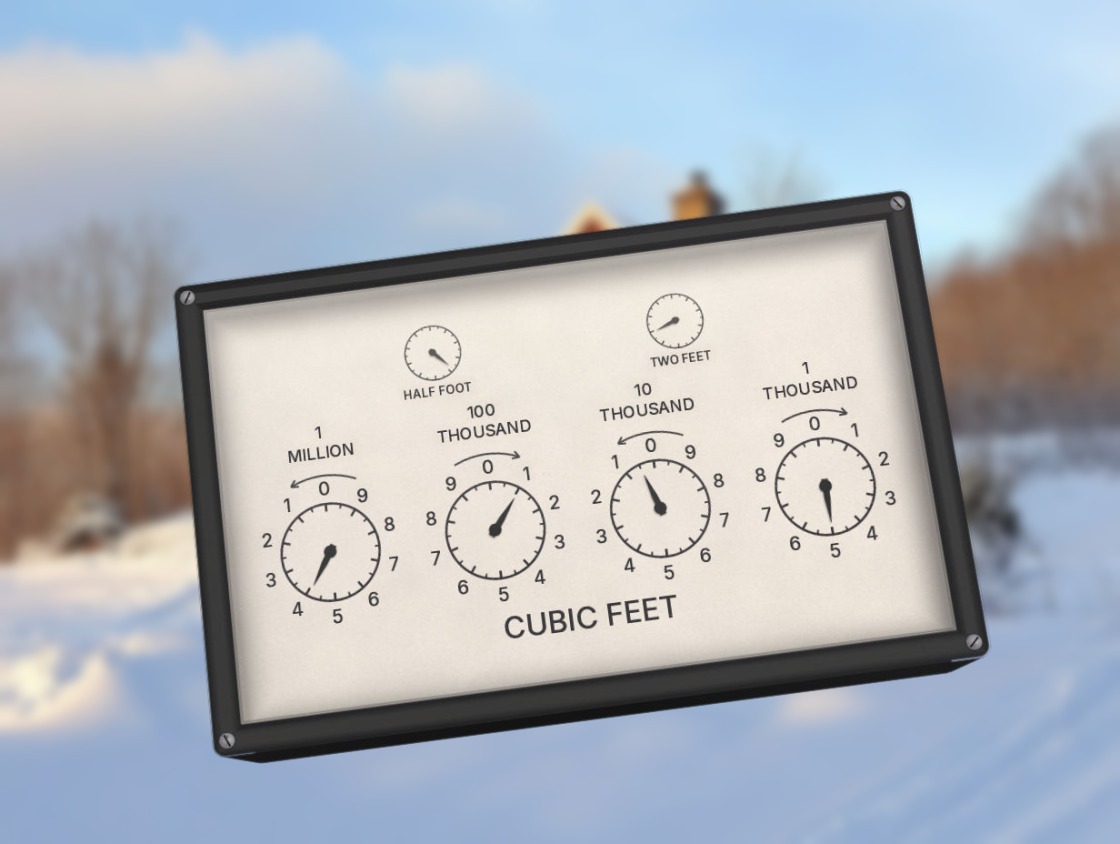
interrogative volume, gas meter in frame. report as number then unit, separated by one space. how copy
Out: 410500 ft³
